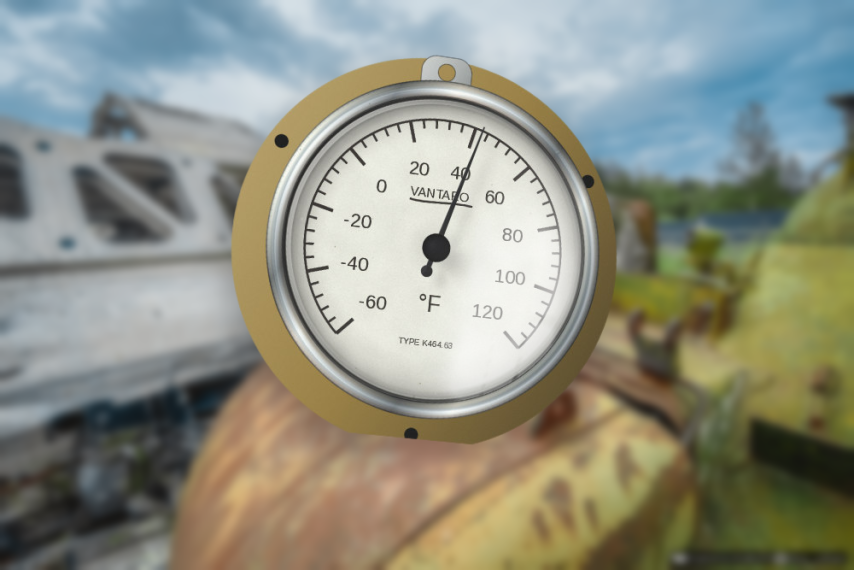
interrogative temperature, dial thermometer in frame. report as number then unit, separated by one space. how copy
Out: 42 °F
